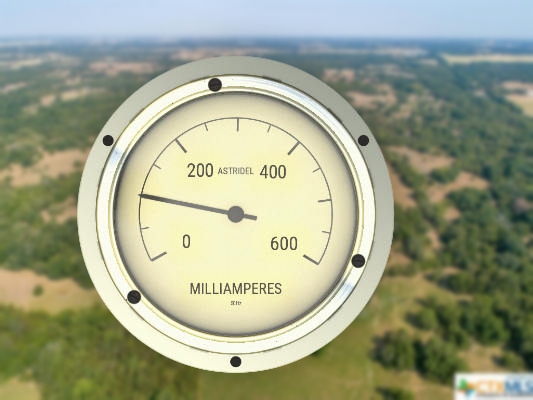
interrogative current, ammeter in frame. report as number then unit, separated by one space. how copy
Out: 100 mA
